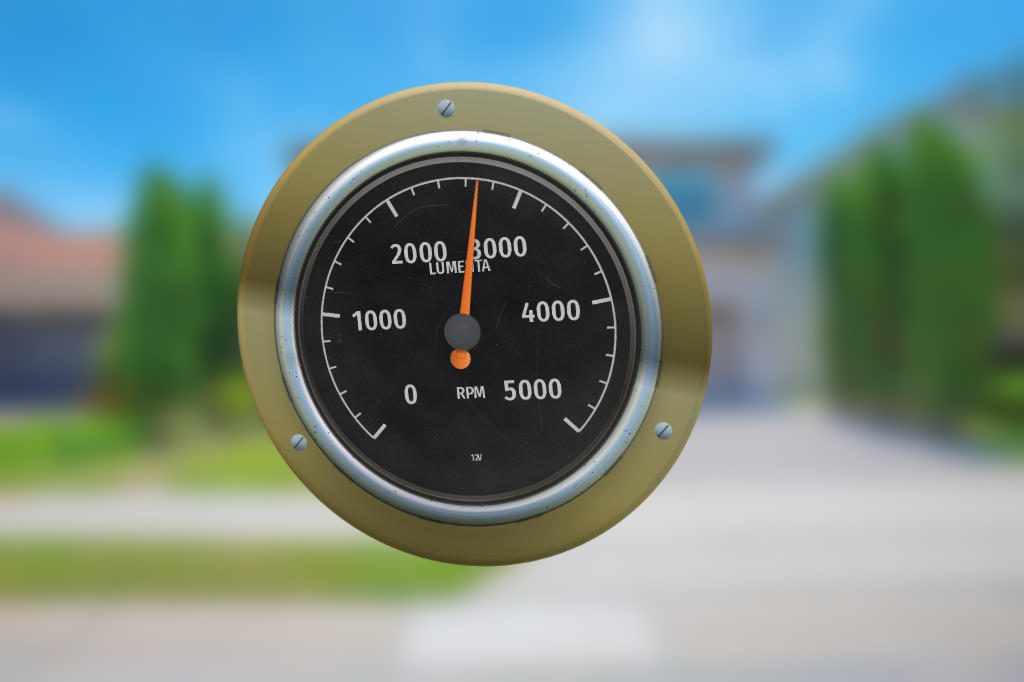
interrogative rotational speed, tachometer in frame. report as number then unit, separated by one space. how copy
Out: 2700 rpm
